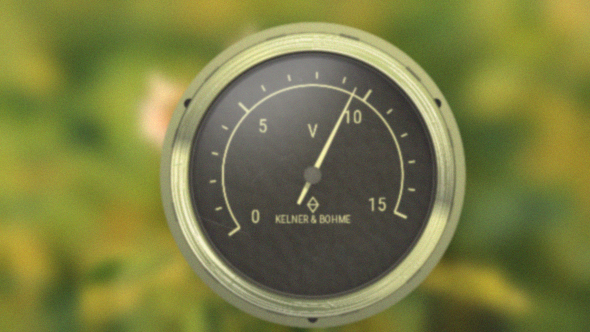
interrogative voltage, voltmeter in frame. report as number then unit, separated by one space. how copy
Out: 9.5 V
